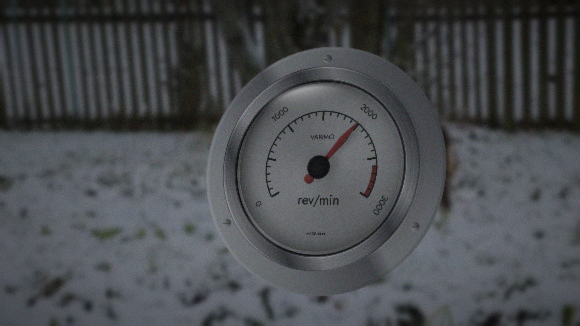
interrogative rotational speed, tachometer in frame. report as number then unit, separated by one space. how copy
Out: 2000 rpm
